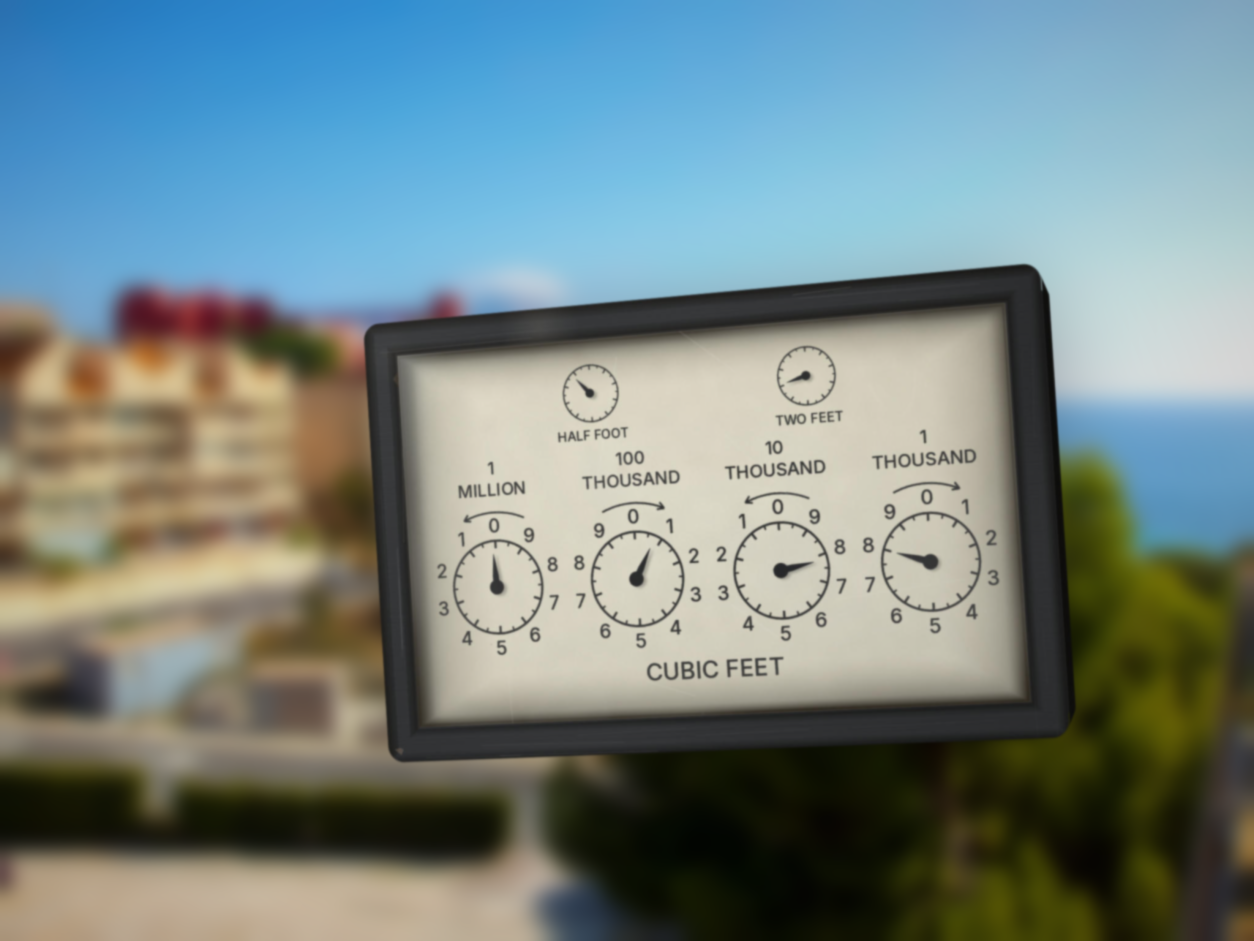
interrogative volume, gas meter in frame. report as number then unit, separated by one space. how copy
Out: 7800 ft³
